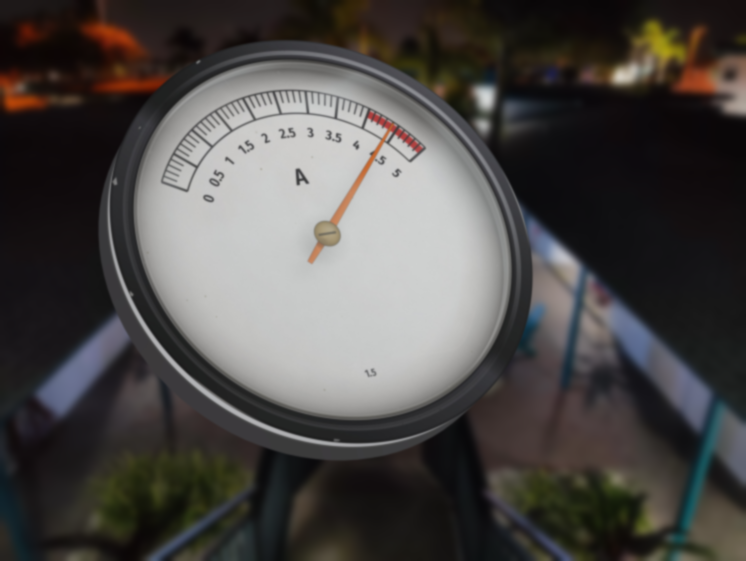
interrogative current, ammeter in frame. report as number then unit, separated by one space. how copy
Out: 4.4 A
